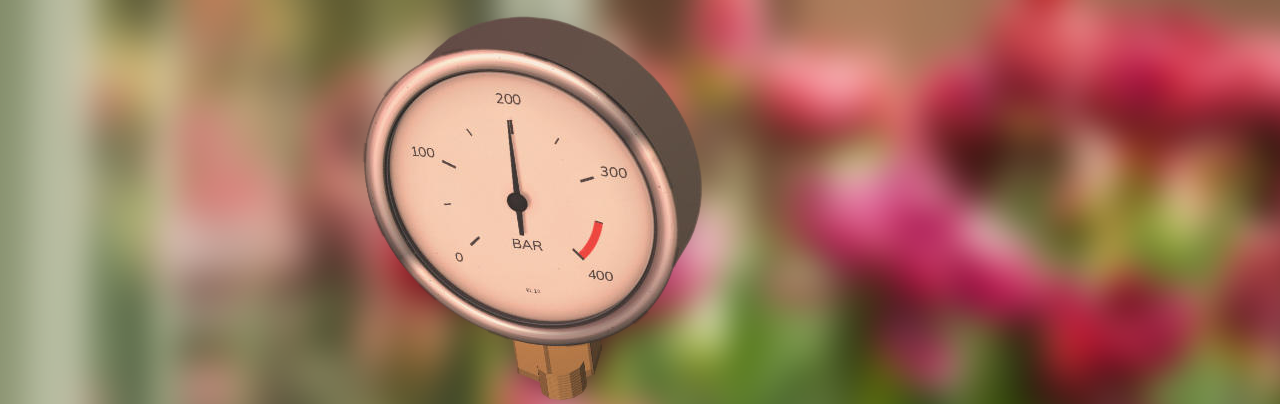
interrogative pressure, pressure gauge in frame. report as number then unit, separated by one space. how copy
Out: 200 bar
